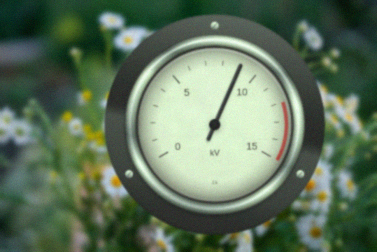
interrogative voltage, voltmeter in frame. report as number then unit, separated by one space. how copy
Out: 9 kV
